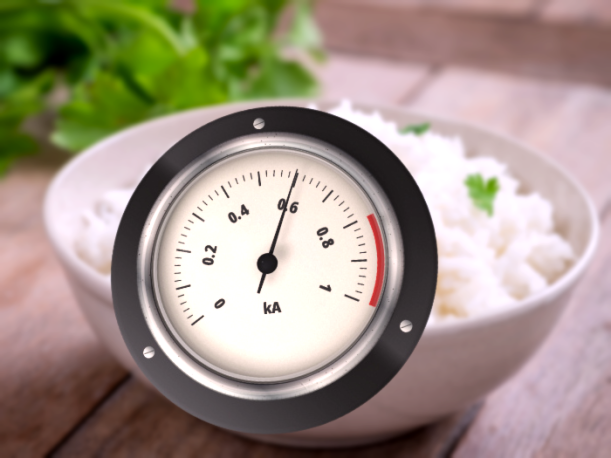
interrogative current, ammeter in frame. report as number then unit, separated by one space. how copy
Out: 0.6 kA
